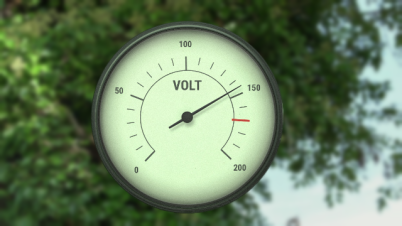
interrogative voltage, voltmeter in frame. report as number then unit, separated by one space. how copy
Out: 145 V
